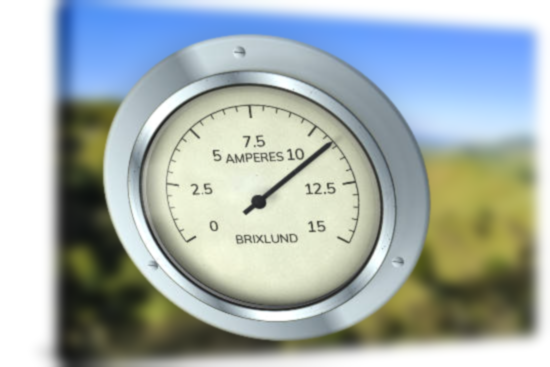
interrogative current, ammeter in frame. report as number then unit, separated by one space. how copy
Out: 10.75 A
